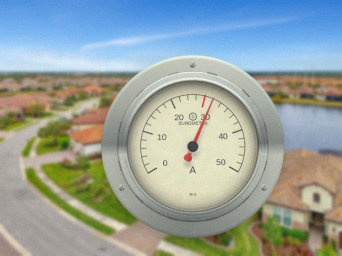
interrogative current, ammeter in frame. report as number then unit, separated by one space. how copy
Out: 30 A
